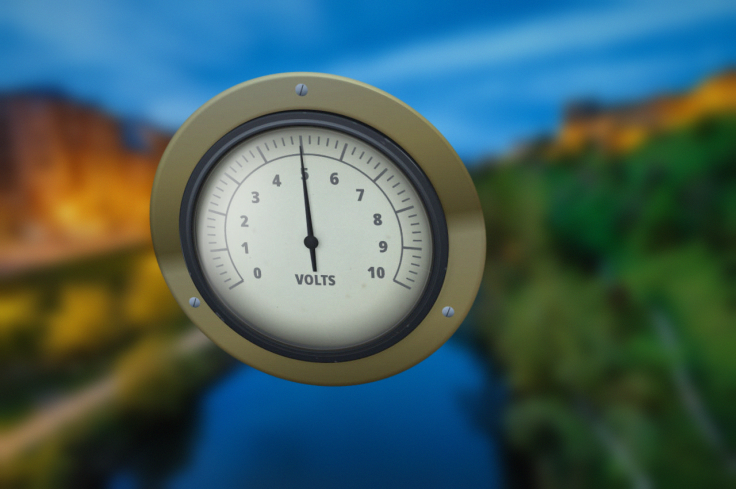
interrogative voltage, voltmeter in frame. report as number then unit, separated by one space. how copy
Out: 5 V
